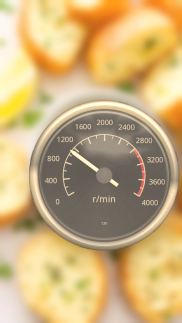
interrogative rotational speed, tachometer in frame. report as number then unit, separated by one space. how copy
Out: 1100 rpm
